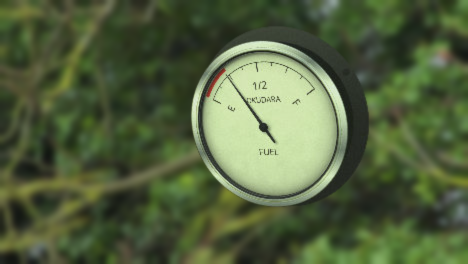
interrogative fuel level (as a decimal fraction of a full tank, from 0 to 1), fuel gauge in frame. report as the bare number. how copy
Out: 0.25
